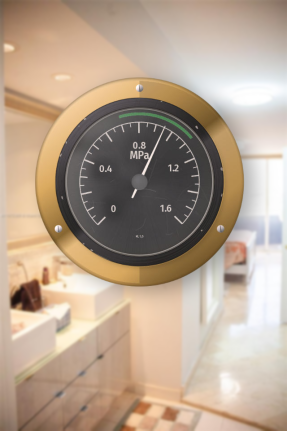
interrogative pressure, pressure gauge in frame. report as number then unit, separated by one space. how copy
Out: 0.95 MPa
